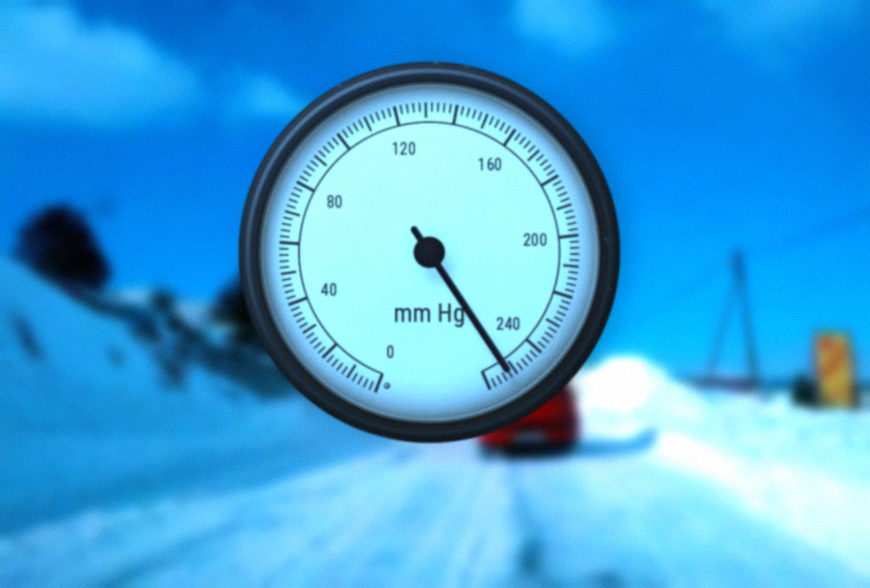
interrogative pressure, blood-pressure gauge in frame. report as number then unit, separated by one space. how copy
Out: 252 mmHg
